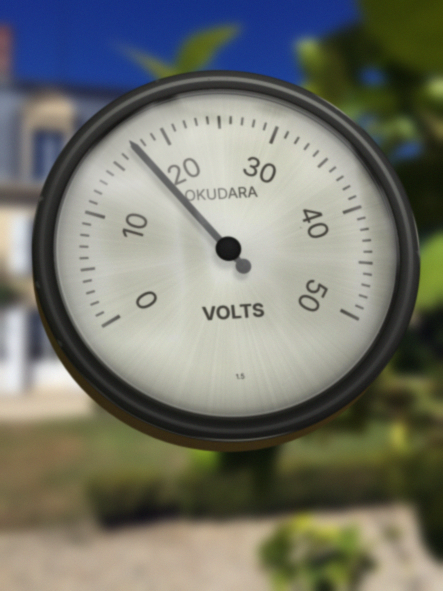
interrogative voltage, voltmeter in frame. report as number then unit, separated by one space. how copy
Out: 17 V
